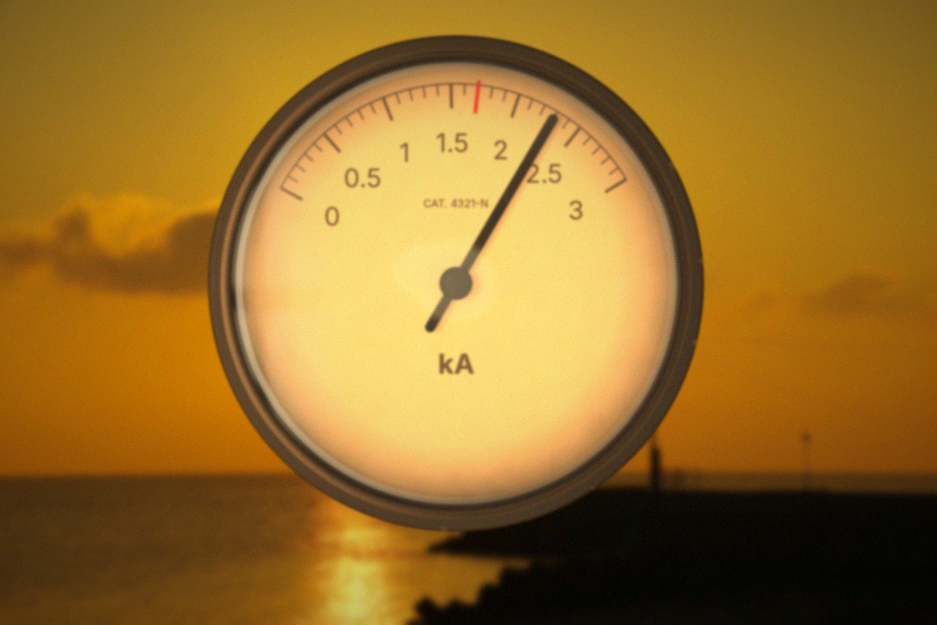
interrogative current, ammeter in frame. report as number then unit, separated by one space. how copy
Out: 2.3 kA
